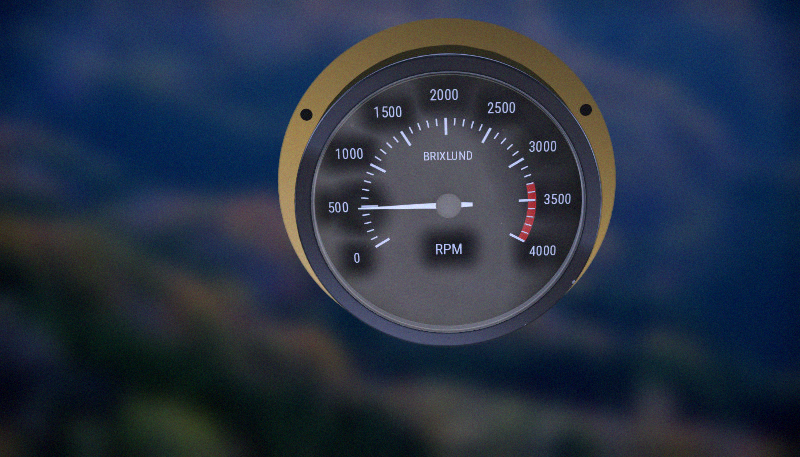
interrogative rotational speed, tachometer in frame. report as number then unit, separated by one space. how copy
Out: 500 rpm
